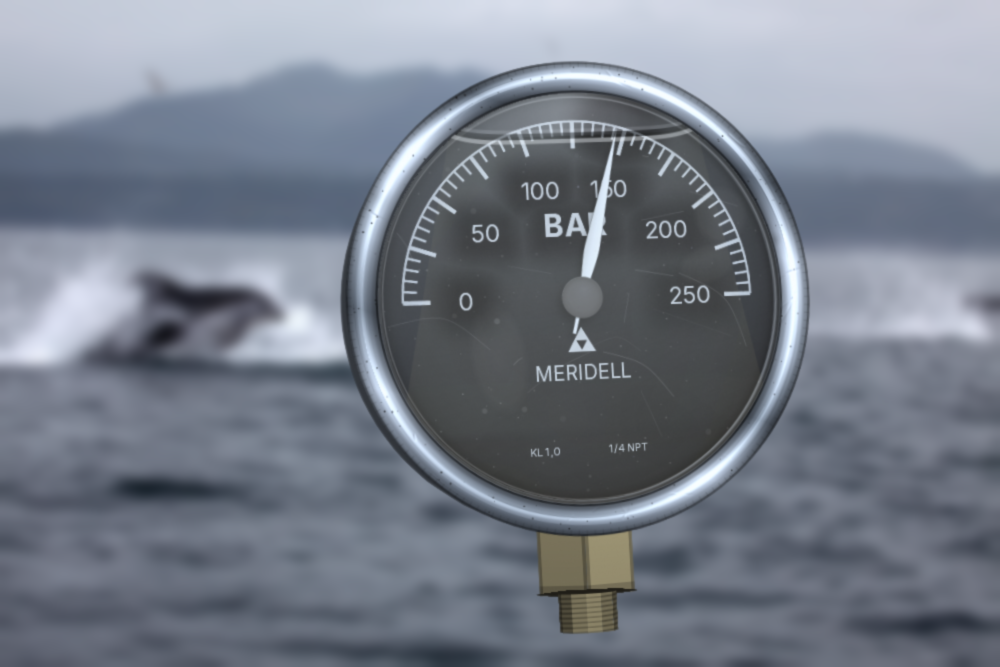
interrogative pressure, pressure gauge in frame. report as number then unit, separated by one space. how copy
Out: 145 bar
